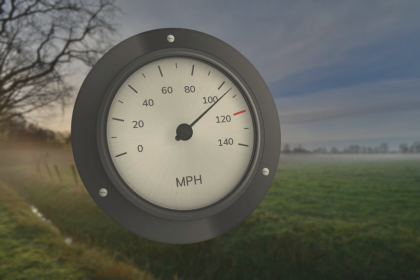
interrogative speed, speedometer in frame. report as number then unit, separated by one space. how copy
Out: 105 mph
